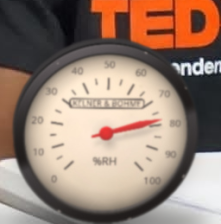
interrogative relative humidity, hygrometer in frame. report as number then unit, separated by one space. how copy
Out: 77.5 %
